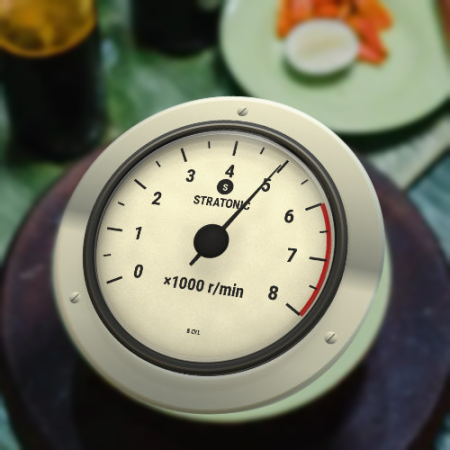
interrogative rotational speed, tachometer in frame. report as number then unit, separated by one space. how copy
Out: 5000 rpm
